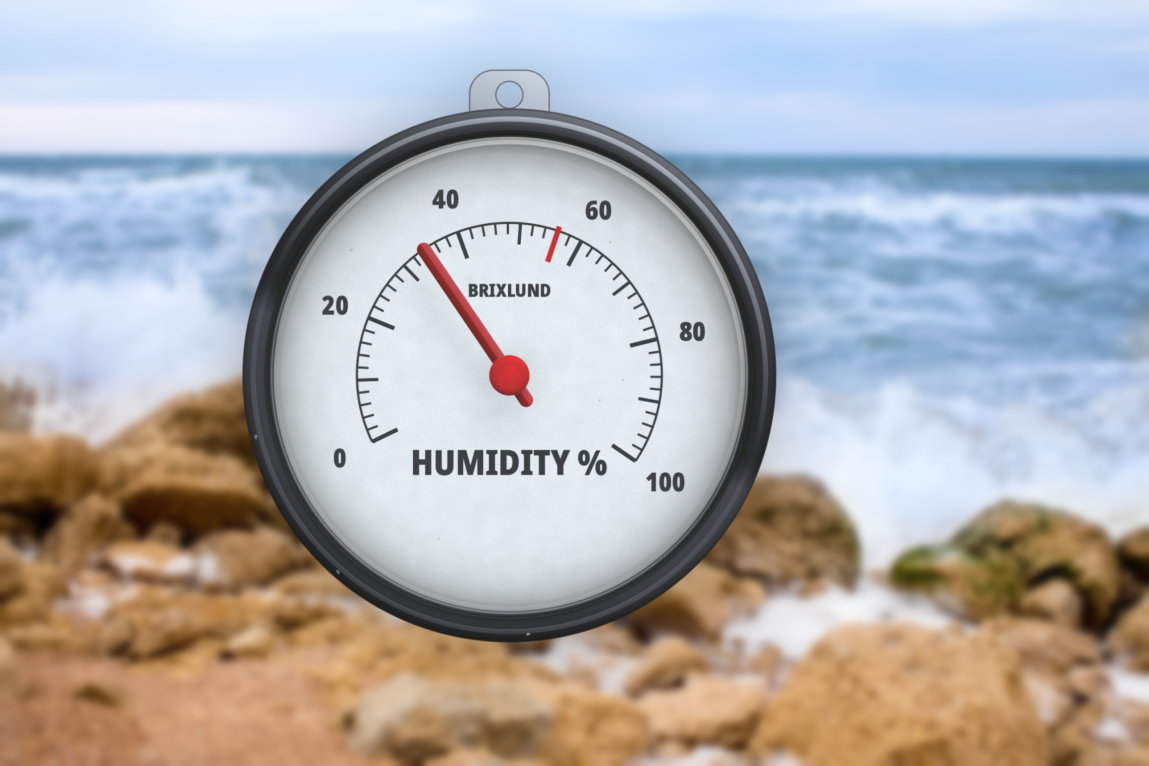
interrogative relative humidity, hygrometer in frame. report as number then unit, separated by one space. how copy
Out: 34 %
